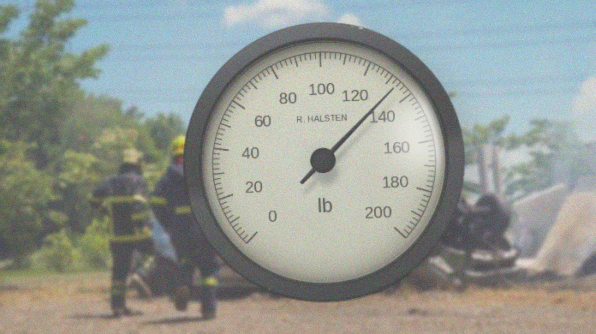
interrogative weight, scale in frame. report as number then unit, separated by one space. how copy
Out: 134 lb
